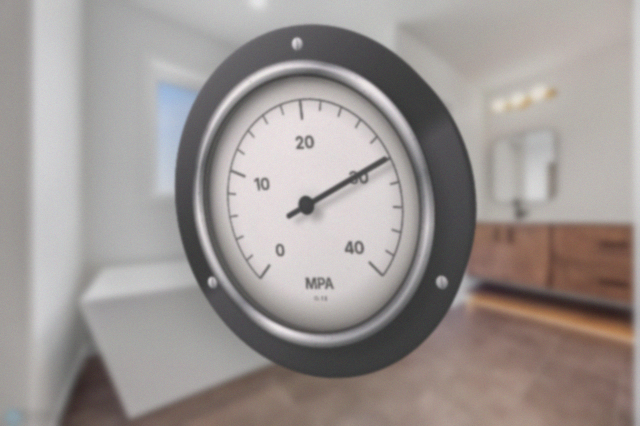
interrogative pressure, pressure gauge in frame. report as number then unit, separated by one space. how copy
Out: 30 MPa
